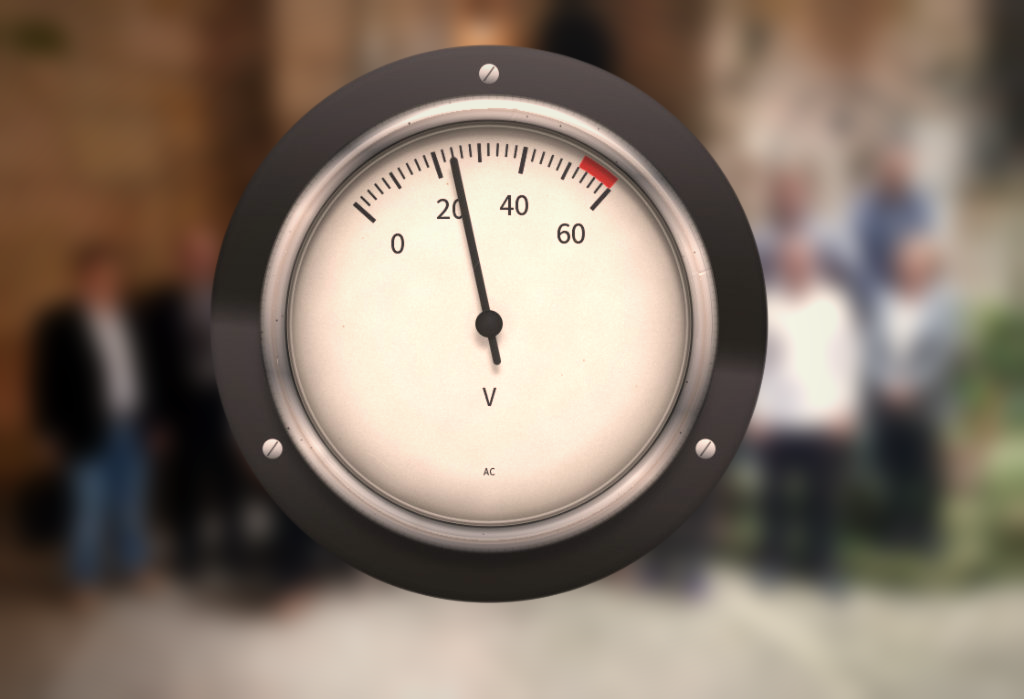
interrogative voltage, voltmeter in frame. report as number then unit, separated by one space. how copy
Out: 24 V
